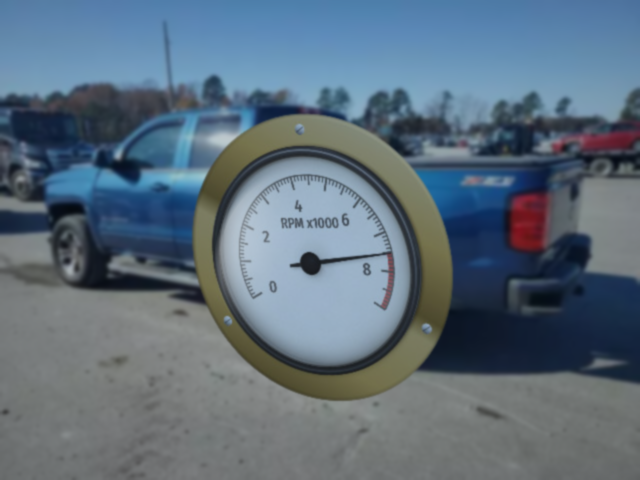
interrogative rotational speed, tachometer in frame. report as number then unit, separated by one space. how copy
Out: 7500 rpm
